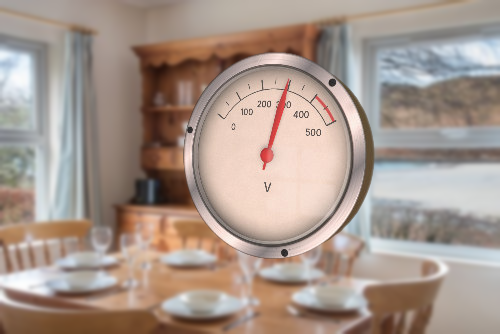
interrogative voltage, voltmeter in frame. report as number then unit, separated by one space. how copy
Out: 300 V
